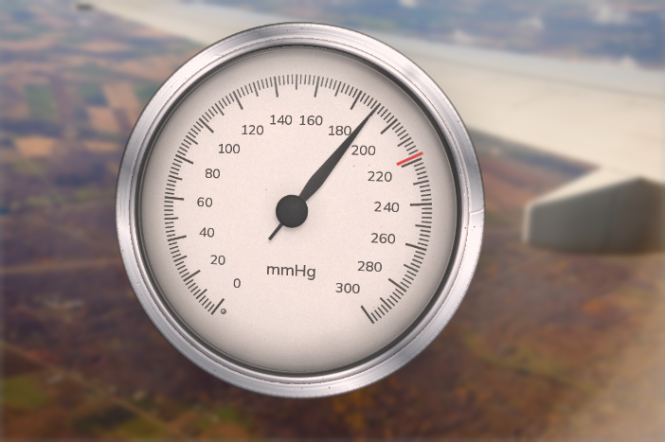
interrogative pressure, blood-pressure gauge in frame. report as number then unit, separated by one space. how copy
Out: 190 mmHg
